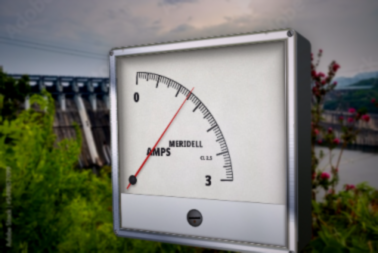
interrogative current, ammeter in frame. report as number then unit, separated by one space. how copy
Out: 1.25 A
